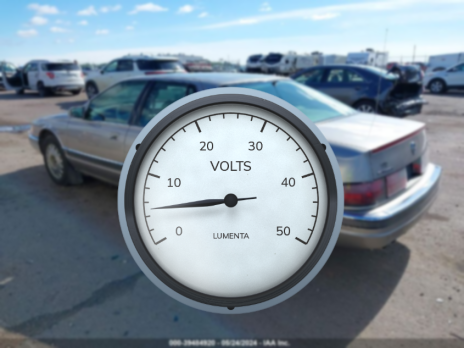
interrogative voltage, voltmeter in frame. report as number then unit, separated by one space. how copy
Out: 5 V
